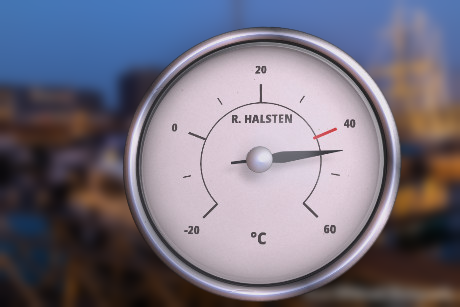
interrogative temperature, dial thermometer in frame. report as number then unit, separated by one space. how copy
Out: 45 °C
